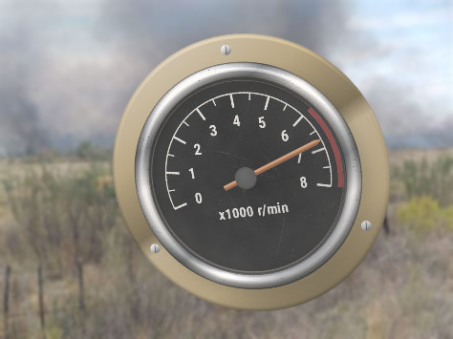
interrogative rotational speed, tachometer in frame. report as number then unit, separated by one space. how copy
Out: 6750 rpm
